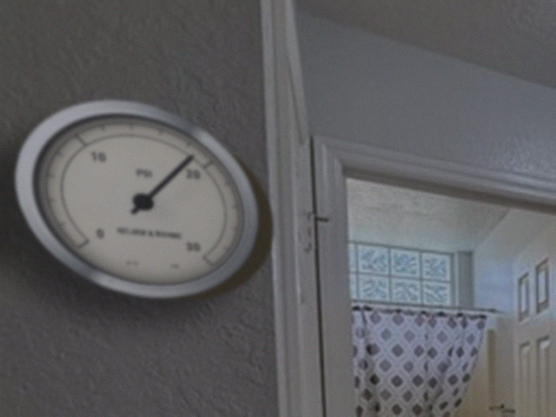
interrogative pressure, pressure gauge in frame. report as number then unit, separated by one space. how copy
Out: 19 psi
